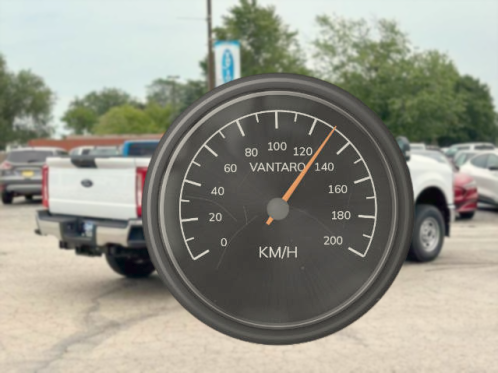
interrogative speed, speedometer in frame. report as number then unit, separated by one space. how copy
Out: 130 km/h
